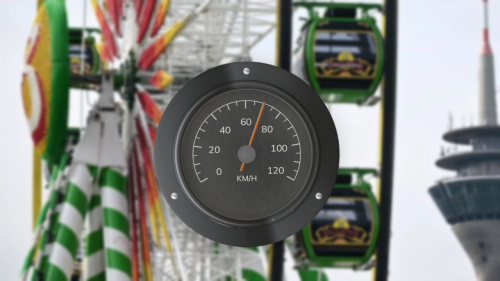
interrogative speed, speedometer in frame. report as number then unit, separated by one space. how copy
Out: 70 km/h
